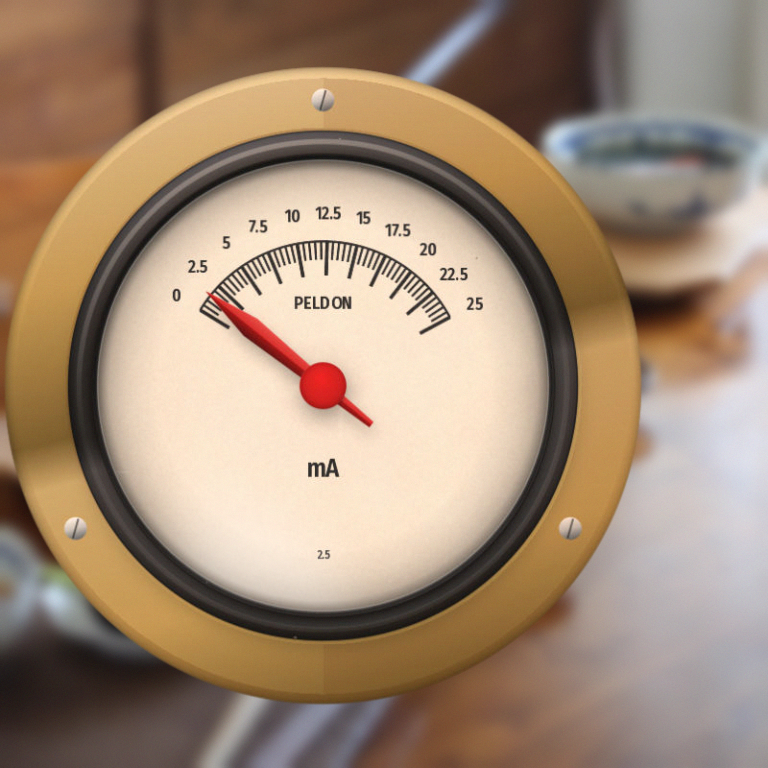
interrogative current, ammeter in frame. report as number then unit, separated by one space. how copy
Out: 1.5 mA
